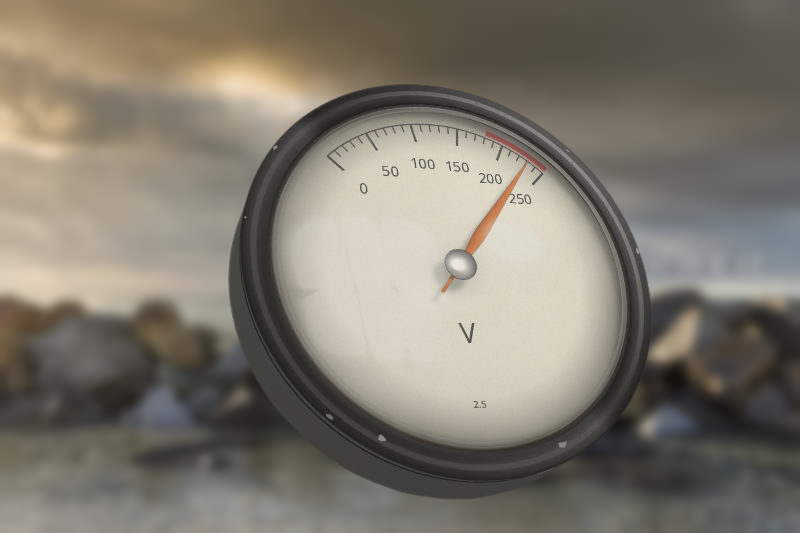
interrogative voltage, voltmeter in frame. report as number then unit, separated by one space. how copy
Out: 230 V
